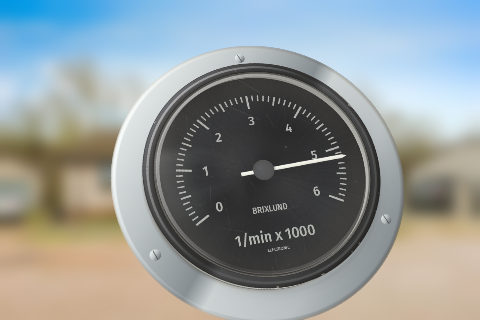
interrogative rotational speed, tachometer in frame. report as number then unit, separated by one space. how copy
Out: 5200 rpm
